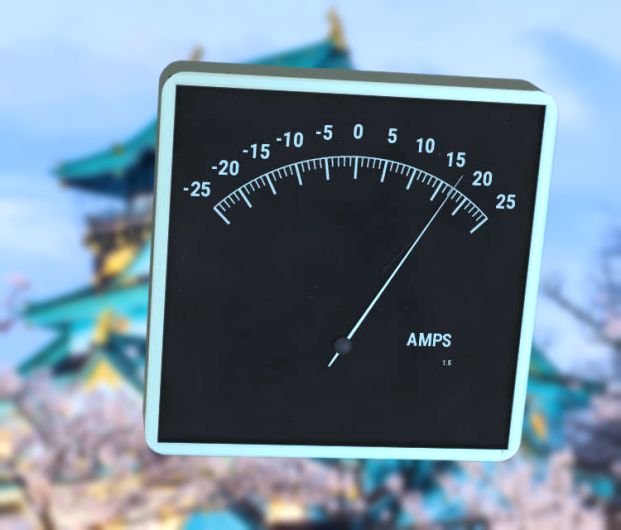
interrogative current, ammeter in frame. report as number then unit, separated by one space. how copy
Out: 17 A
